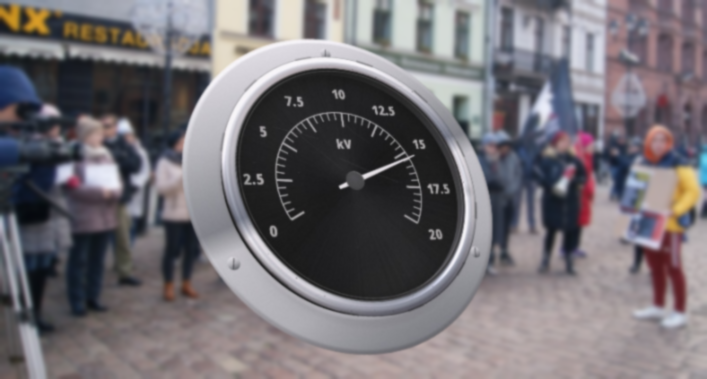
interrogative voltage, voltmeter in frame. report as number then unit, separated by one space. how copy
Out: 15.5 kV
